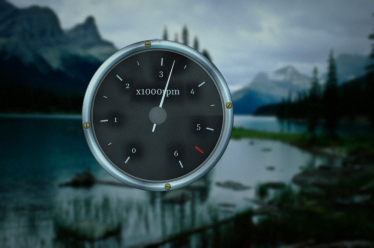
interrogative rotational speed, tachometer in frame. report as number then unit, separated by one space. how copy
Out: 3250 rpm
